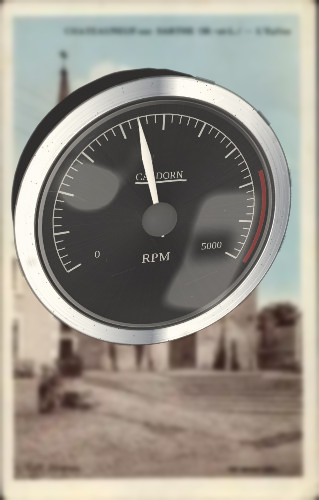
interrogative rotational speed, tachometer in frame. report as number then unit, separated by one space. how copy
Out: 2200 rpm
